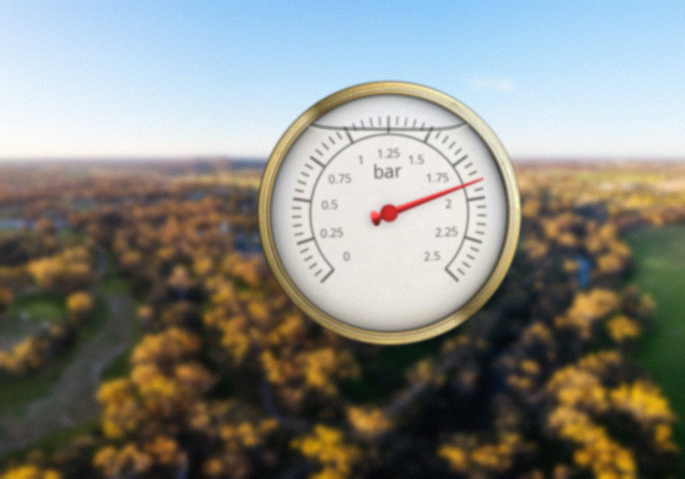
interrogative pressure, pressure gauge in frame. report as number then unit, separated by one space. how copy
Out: 1.9 bar
